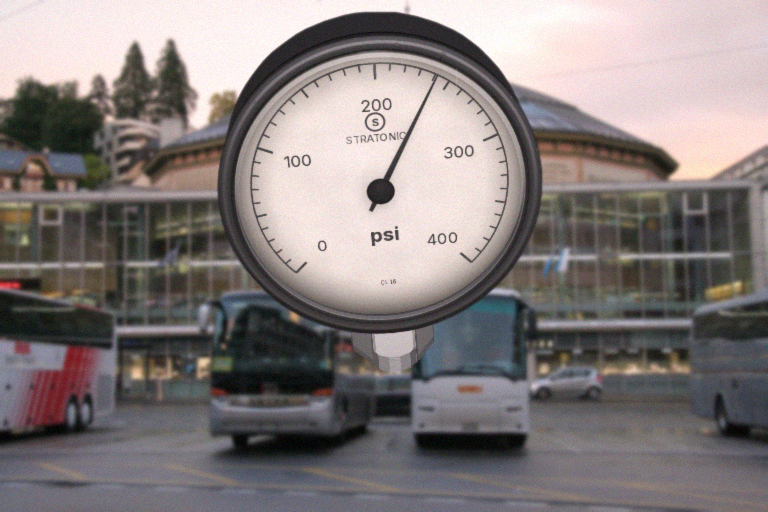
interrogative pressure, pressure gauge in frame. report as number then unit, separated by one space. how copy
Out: 240 psi
